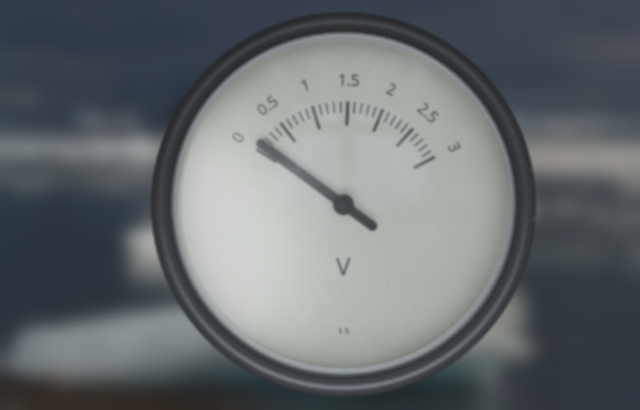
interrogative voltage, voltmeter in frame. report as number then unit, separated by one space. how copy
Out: 0.1 V
